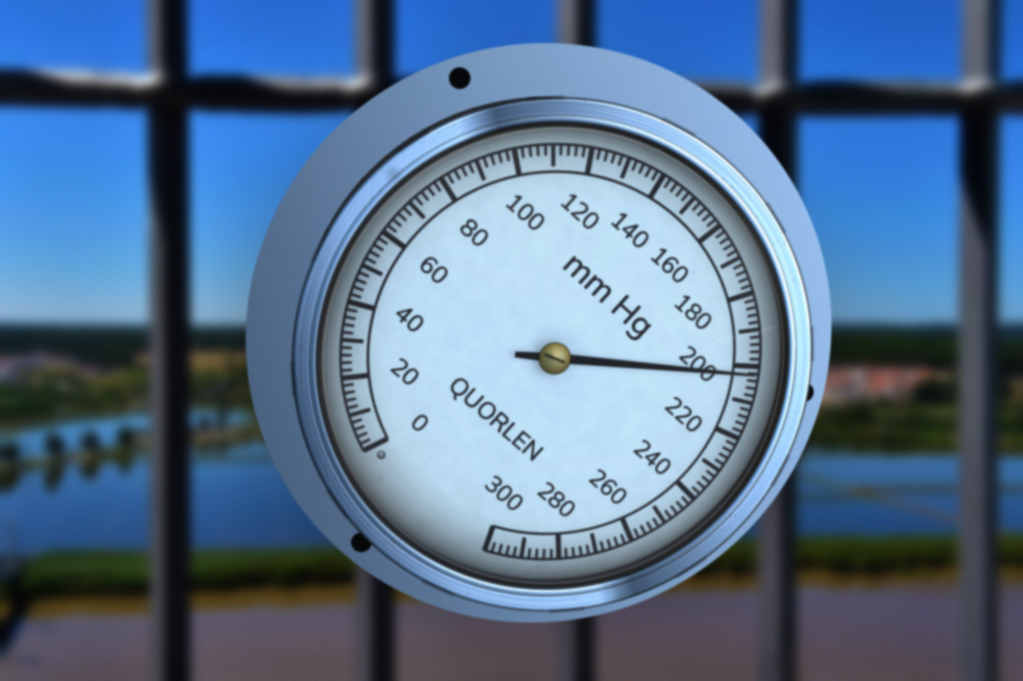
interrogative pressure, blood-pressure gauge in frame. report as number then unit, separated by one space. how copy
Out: 202 mmHg
